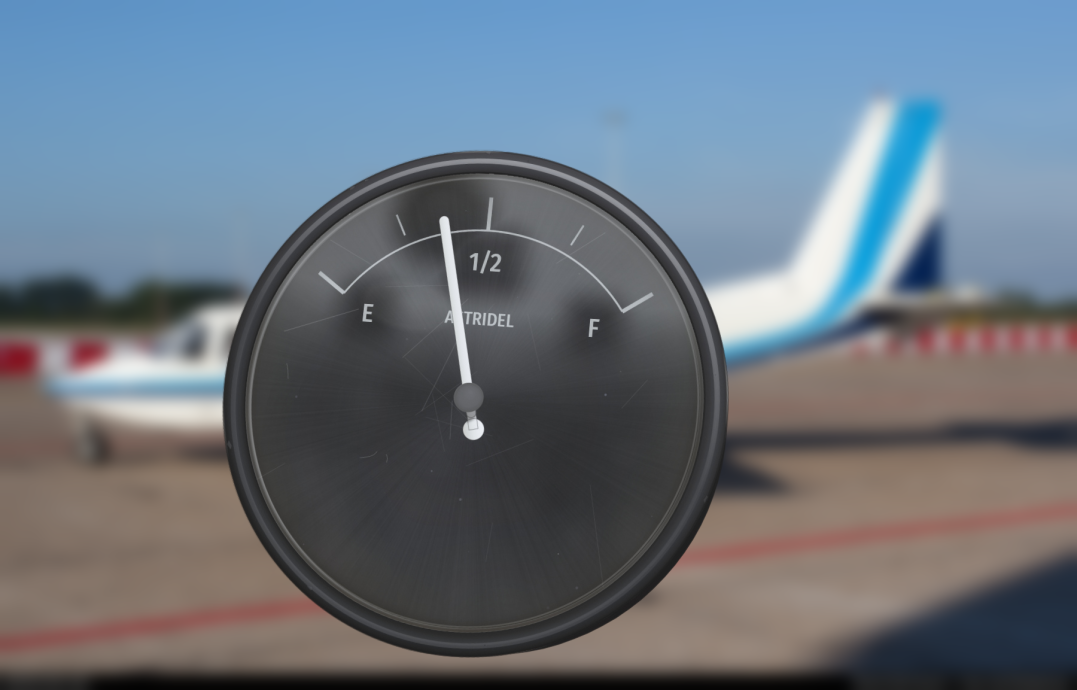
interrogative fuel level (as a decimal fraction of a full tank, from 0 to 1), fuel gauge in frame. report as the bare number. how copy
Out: 0.375
